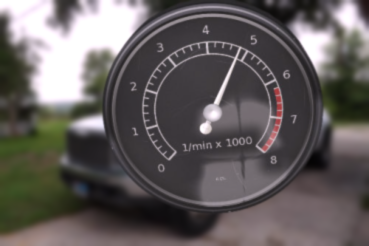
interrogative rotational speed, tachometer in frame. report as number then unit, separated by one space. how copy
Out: 4800 rpm
